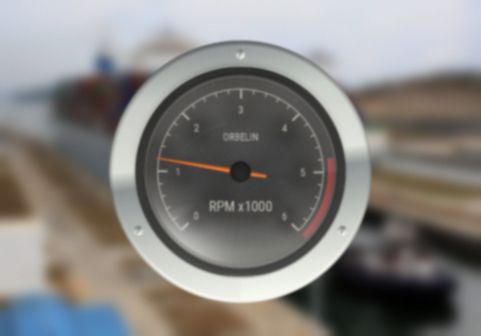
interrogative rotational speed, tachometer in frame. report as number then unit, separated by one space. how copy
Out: 1200 rpm
